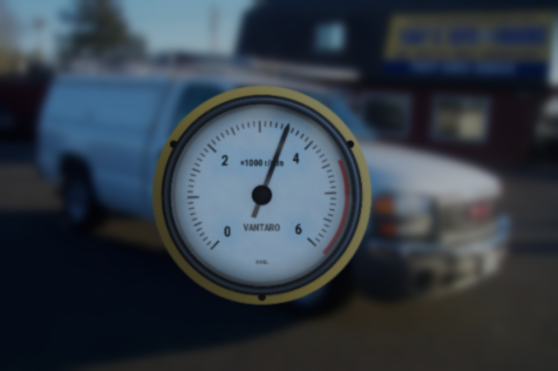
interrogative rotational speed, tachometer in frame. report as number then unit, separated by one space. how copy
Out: 3500 rpm
